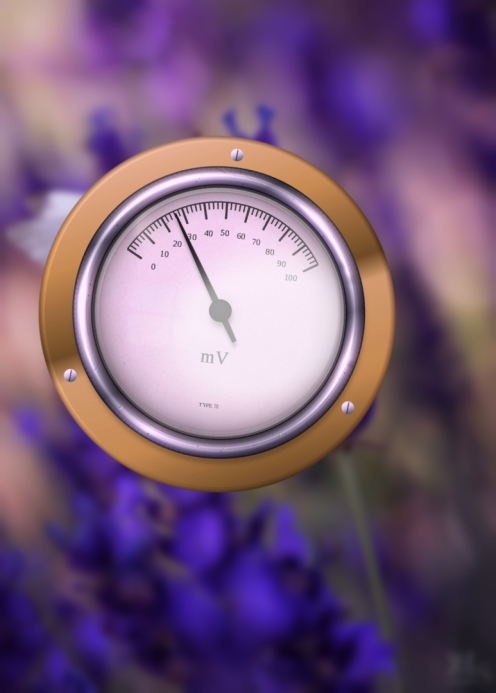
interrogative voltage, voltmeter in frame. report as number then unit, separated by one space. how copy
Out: 26 mV
